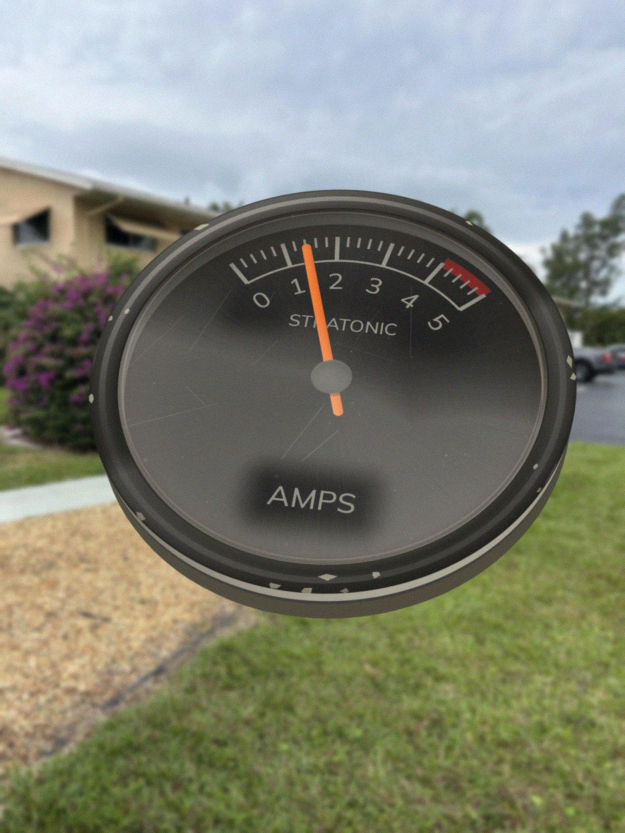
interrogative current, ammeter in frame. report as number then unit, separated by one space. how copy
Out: 1.4 A
